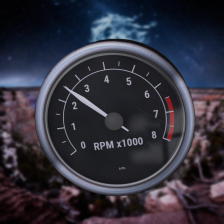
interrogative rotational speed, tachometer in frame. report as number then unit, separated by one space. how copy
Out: 2500 rpm
